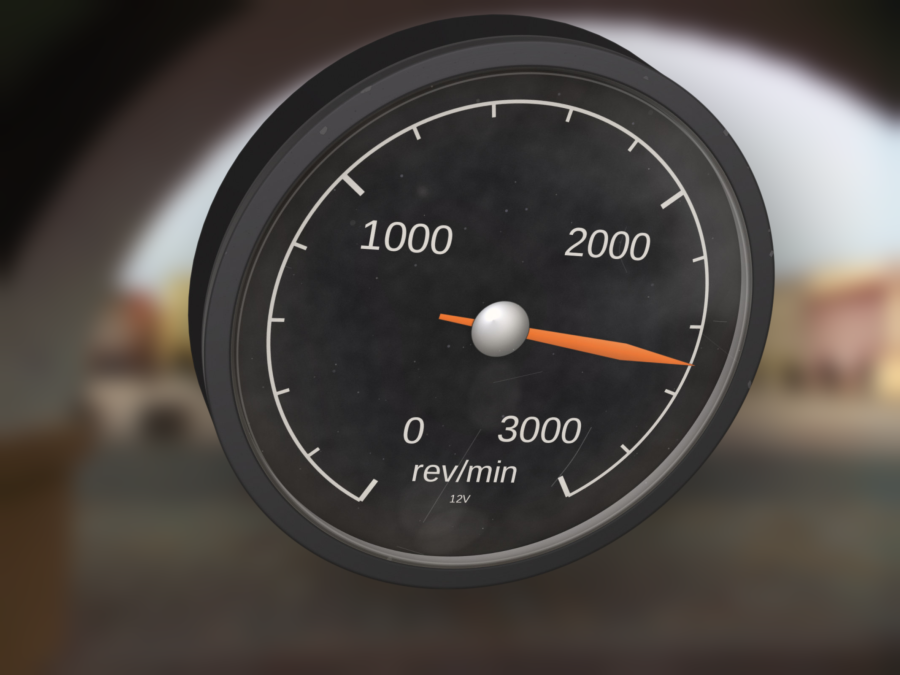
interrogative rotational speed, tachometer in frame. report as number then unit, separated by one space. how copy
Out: 2500 rpm
